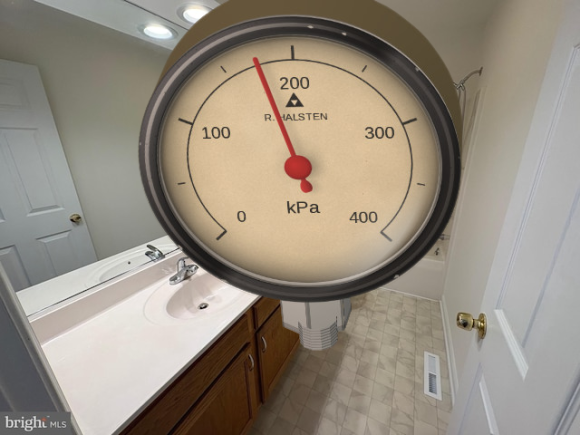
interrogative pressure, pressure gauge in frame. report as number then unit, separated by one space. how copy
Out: 175 kPa
